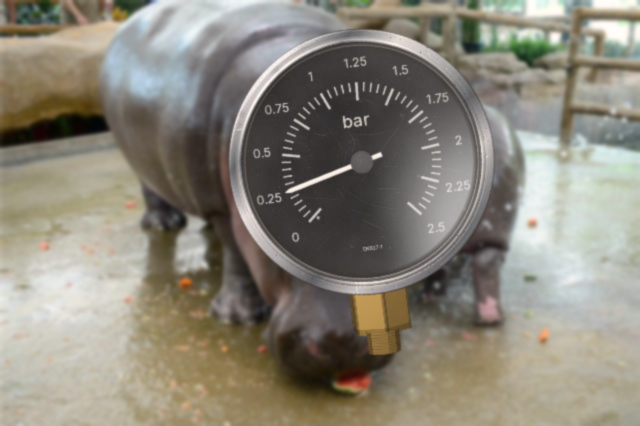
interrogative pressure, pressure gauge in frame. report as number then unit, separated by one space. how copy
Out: 0.25 bar
